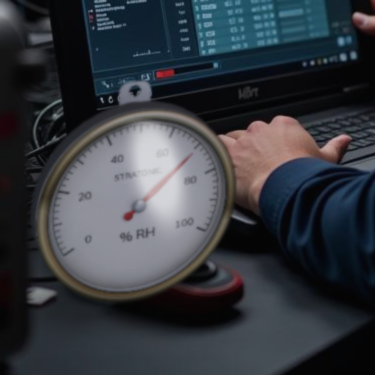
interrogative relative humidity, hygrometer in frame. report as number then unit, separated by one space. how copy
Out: 70 %
